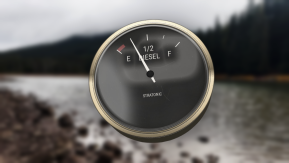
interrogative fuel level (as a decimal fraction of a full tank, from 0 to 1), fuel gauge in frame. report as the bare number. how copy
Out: 0.25
